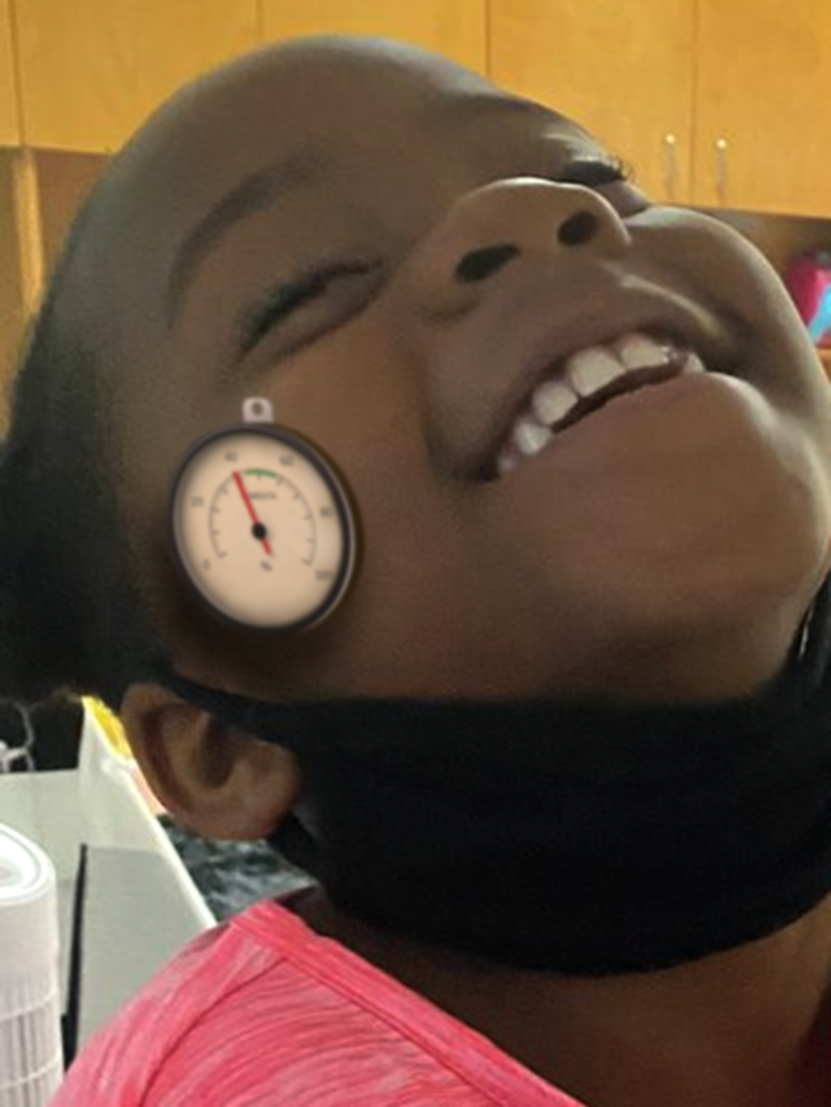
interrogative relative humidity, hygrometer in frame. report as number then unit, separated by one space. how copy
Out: 40 %
